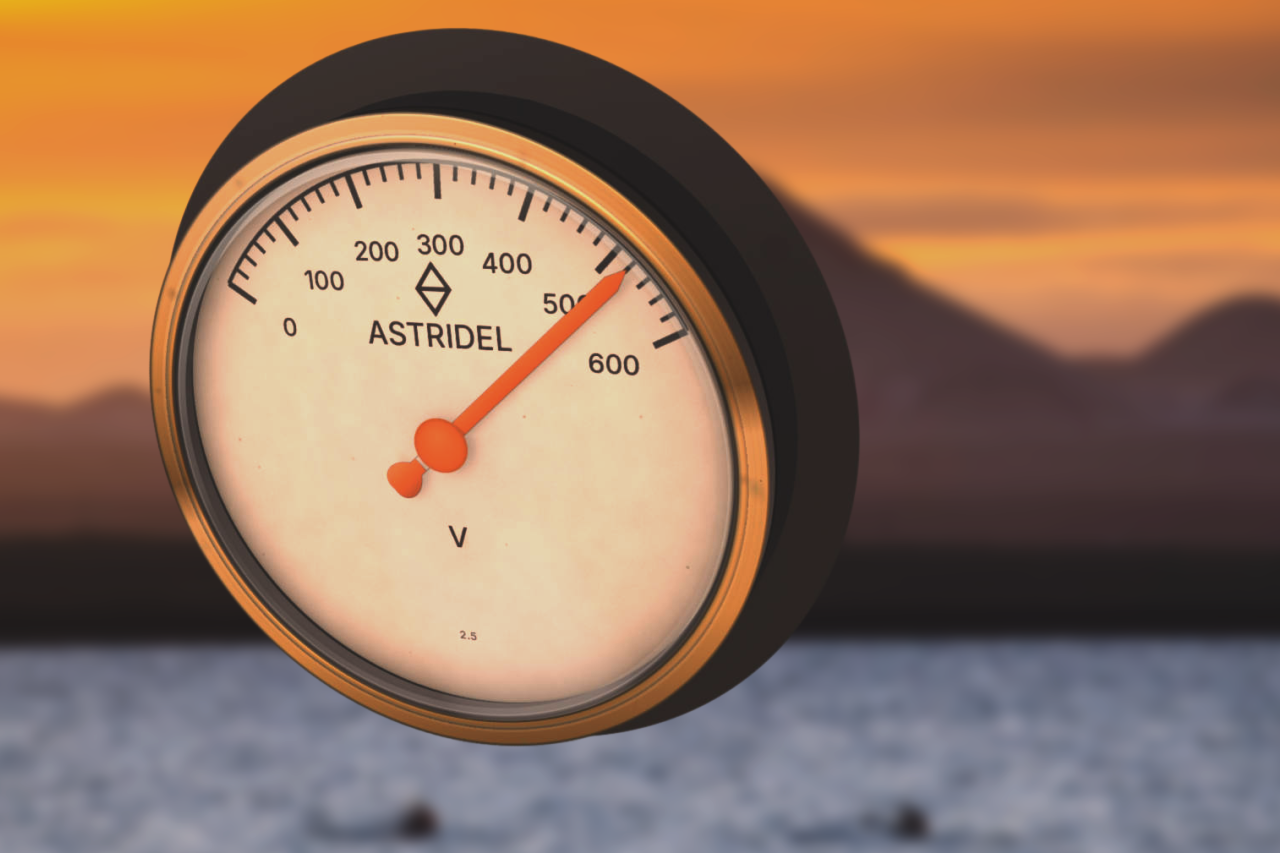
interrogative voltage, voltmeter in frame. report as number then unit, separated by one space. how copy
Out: 520 V
